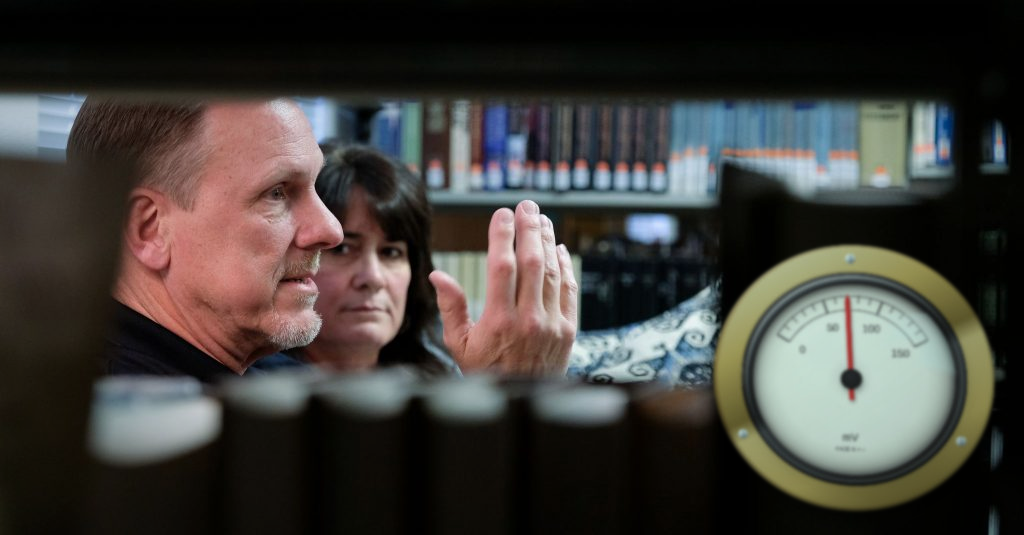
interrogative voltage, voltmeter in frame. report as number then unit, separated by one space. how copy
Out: 70 mV
